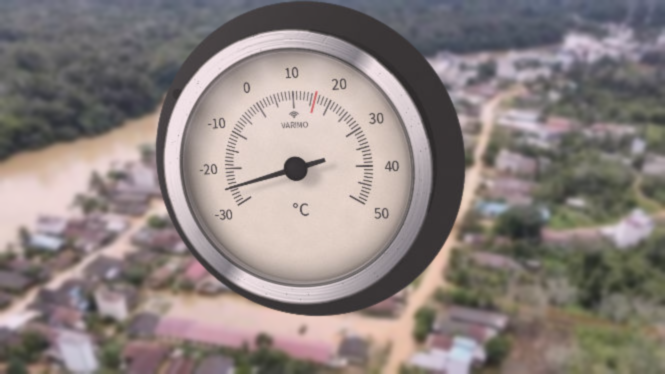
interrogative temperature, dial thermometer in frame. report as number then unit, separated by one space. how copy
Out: -25 °C
